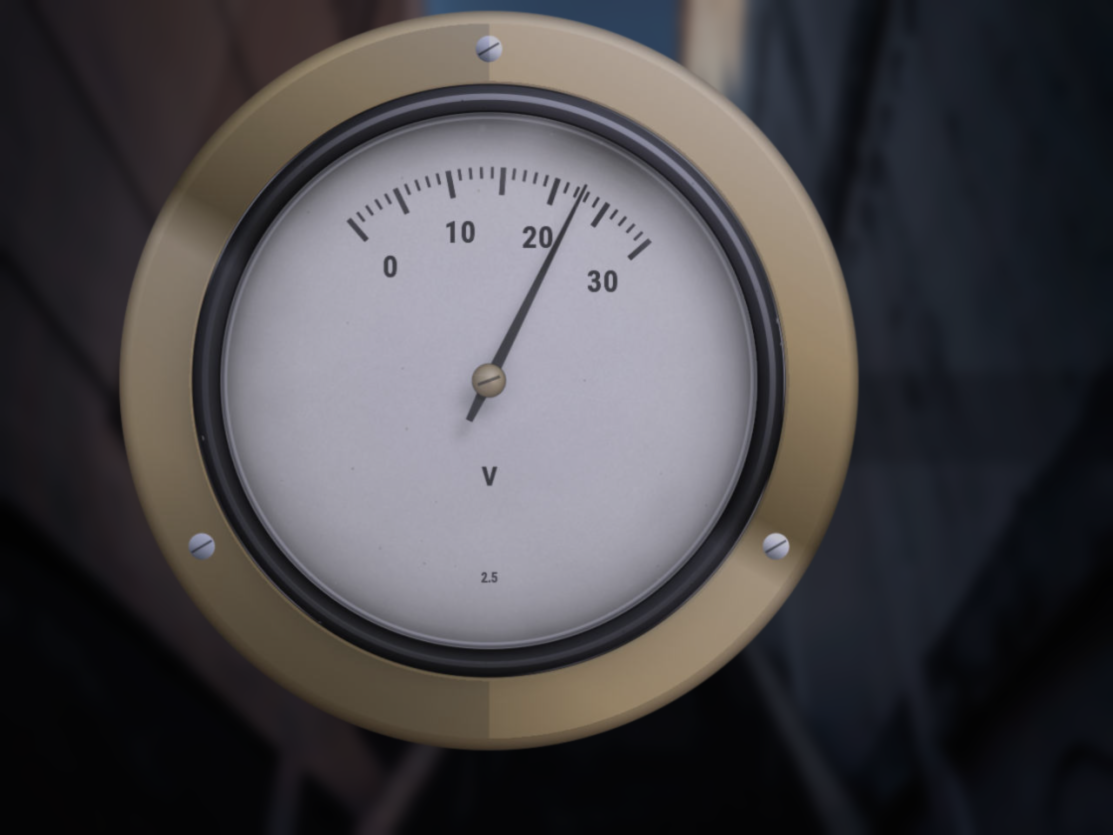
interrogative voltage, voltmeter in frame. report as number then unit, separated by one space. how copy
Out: 22.5 V
